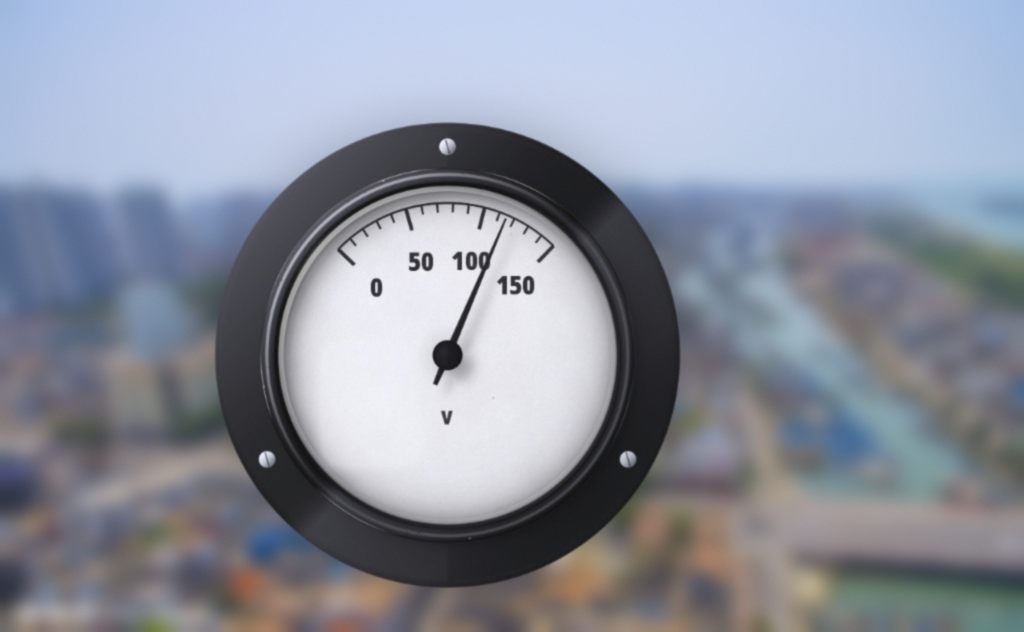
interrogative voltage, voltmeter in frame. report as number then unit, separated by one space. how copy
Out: 115 V
